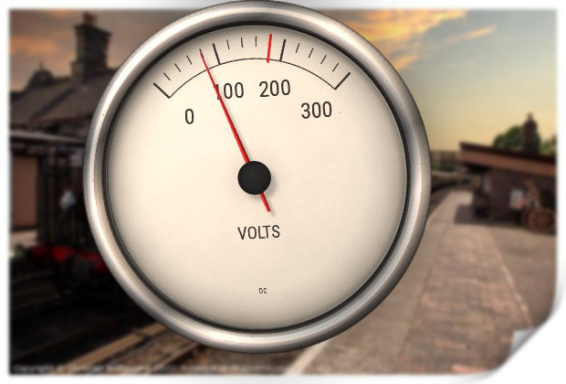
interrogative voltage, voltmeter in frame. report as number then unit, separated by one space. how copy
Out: 80 V
